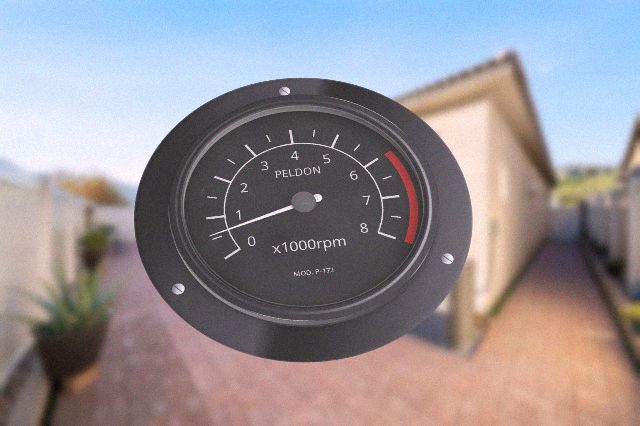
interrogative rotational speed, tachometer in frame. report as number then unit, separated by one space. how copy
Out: 500 rpm
